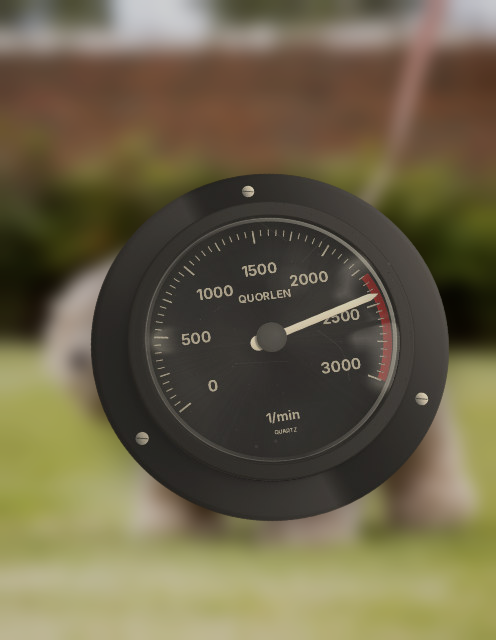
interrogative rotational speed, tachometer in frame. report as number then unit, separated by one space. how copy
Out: 2450 rpm
